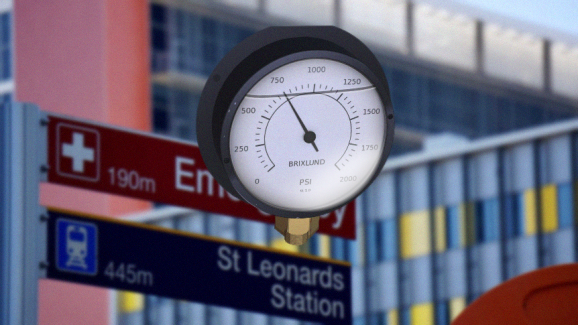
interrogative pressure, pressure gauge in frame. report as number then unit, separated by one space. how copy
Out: 750 psi
